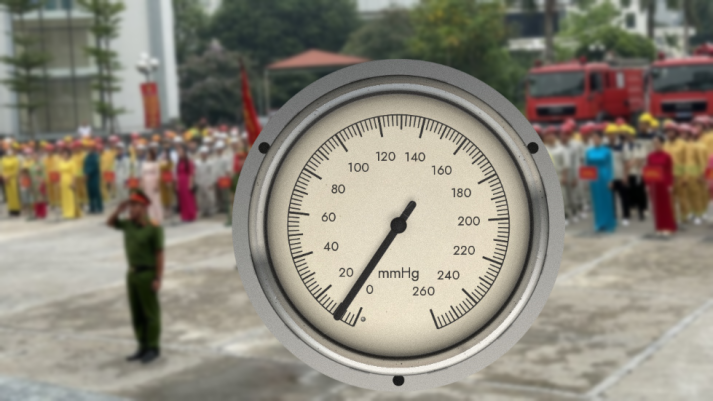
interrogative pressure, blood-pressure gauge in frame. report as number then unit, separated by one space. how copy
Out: 8 mmHg
